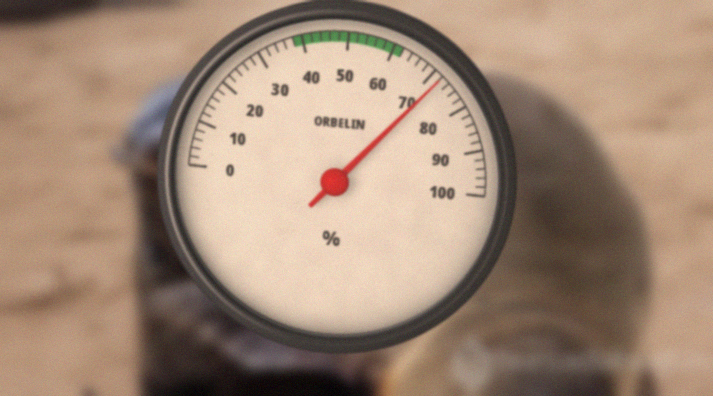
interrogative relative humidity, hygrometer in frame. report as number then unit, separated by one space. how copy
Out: 72 %
